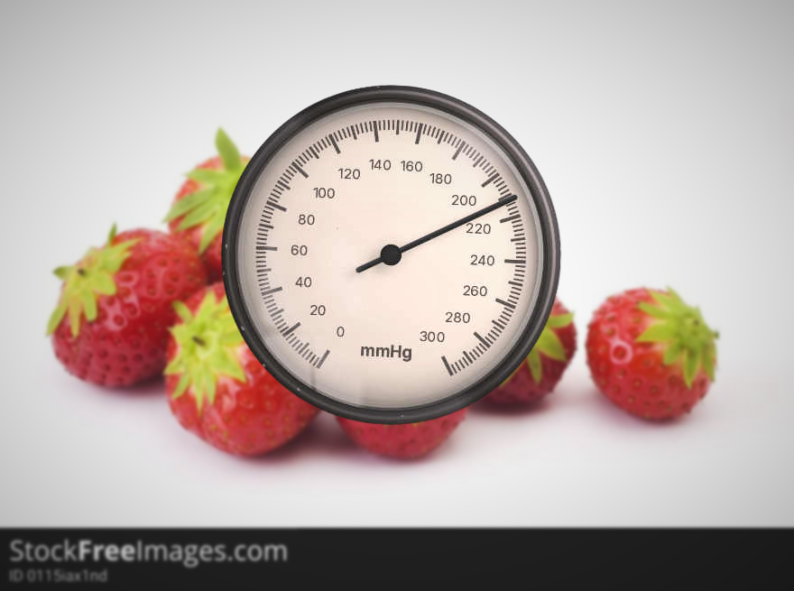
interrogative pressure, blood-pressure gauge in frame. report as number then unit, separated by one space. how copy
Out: 212 mmHg
